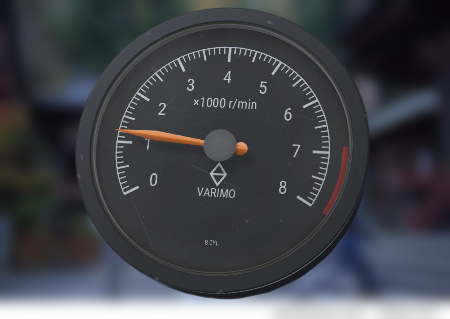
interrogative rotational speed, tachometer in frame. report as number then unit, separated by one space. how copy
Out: 1200 rpm
